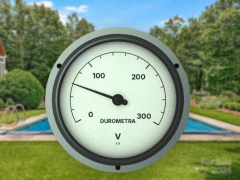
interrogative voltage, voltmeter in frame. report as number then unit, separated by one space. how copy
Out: 60 V
